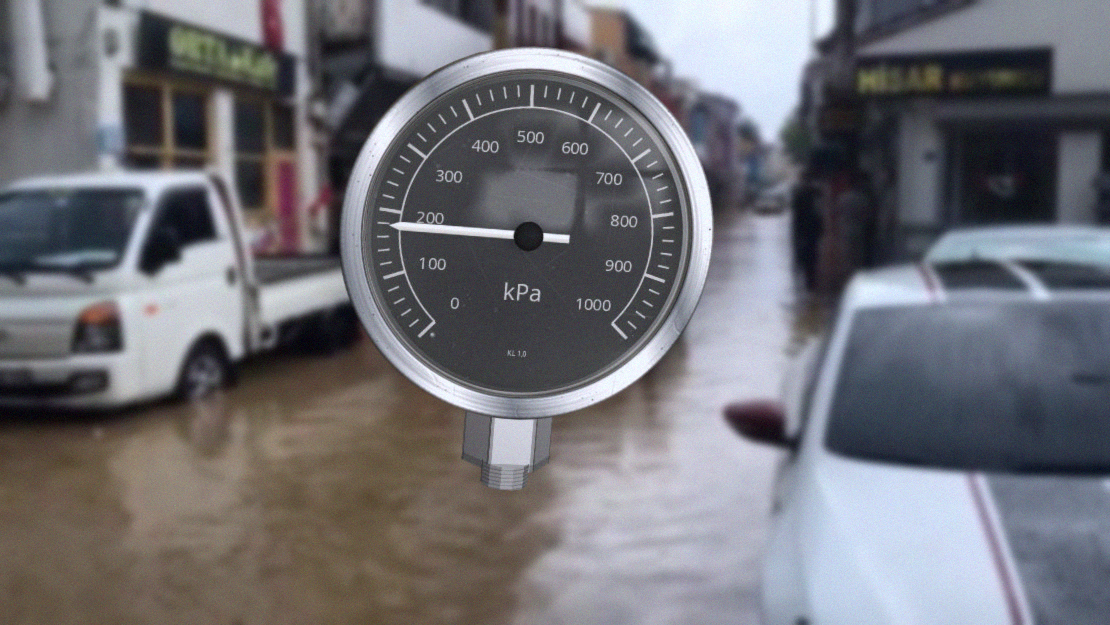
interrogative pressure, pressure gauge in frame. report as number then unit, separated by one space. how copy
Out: 180 kPa
